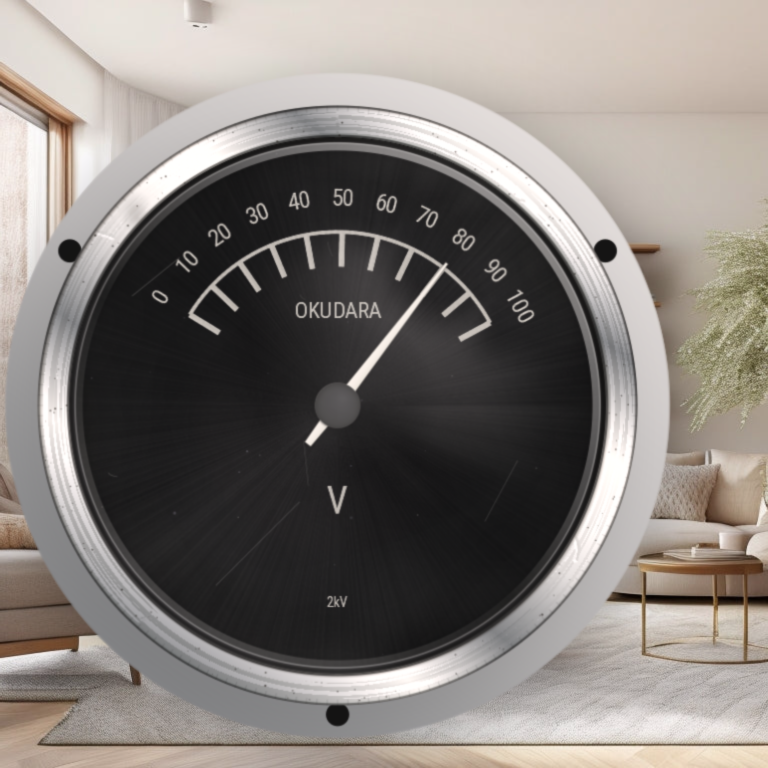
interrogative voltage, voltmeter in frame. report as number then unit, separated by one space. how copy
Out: 80 V
